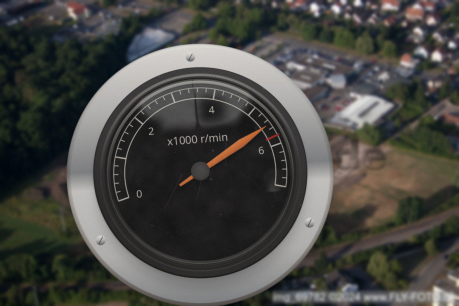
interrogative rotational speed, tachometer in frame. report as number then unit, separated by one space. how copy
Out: 5500 rpm
